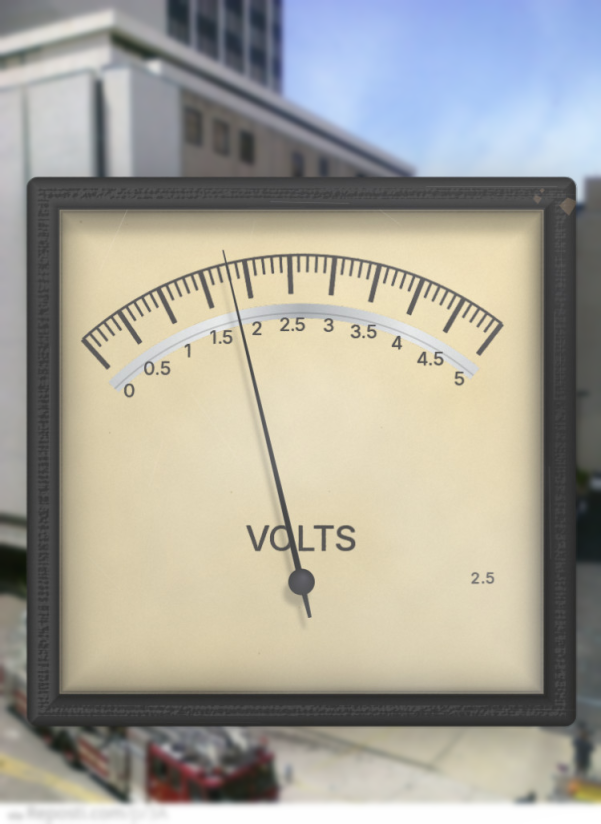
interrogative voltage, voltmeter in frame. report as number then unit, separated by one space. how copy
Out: 1.8 V
